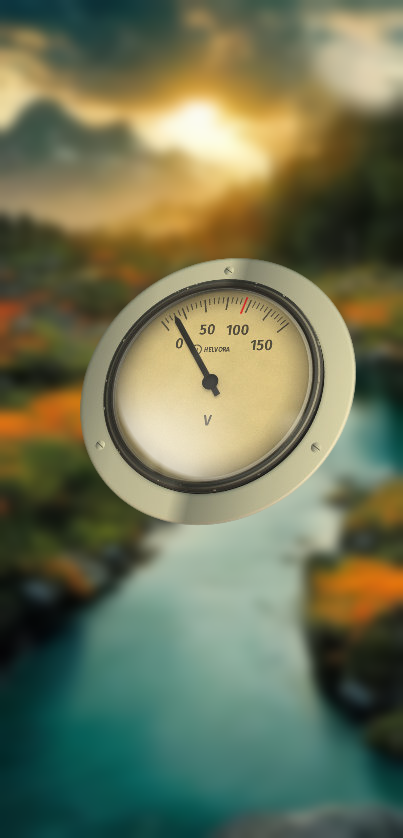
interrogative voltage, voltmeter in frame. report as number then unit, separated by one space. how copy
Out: 15 V
